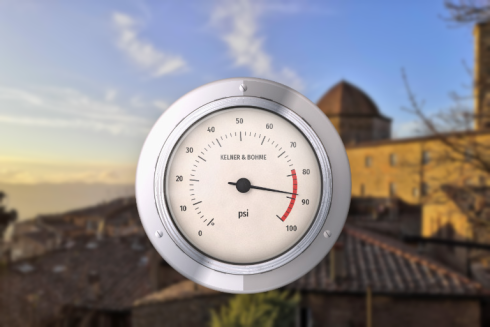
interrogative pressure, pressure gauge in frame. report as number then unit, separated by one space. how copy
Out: 88 psi
